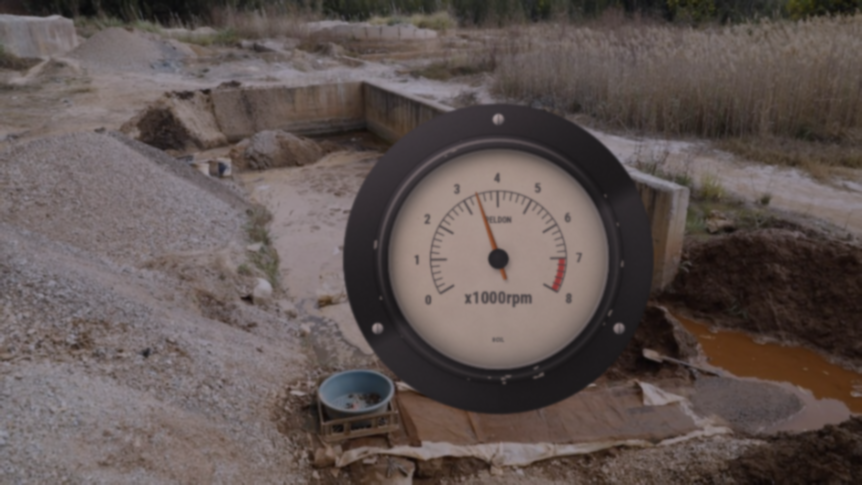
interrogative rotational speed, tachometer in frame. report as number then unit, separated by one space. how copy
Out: 3400 rpm
